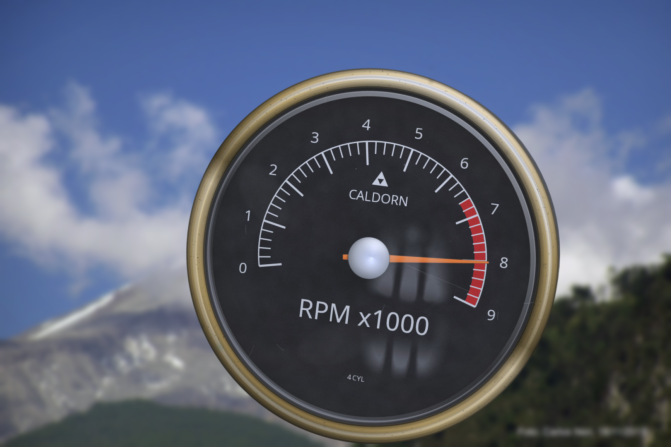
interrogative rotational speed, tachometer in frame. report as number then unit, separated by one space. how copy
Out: 8000 rpm
